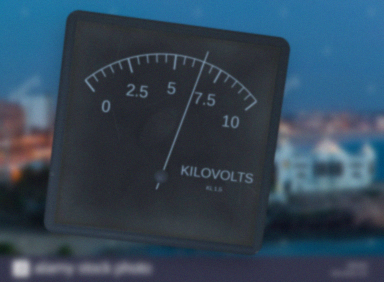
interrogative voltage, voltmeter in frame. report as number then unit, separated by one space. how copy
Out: 6.5 kV
